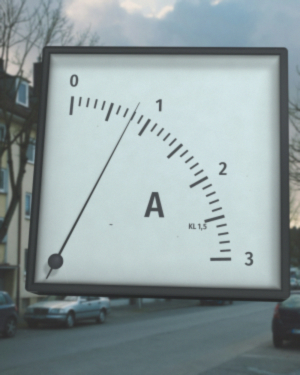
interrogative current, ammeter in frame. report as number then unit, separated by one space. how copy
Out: 0.8 A
